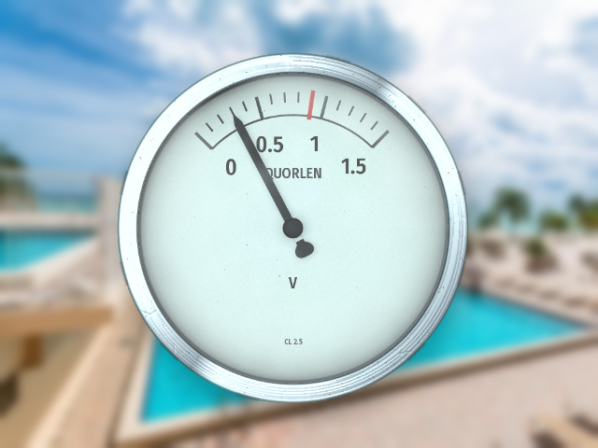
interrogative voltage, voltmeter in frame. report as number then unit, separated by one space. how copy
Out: 0.3 V
